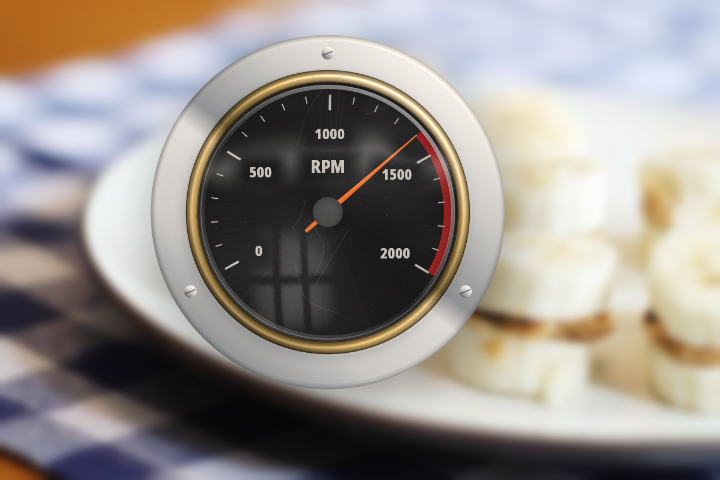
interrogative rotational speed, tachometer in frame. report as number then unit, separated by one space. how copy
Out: 1400 rpm
